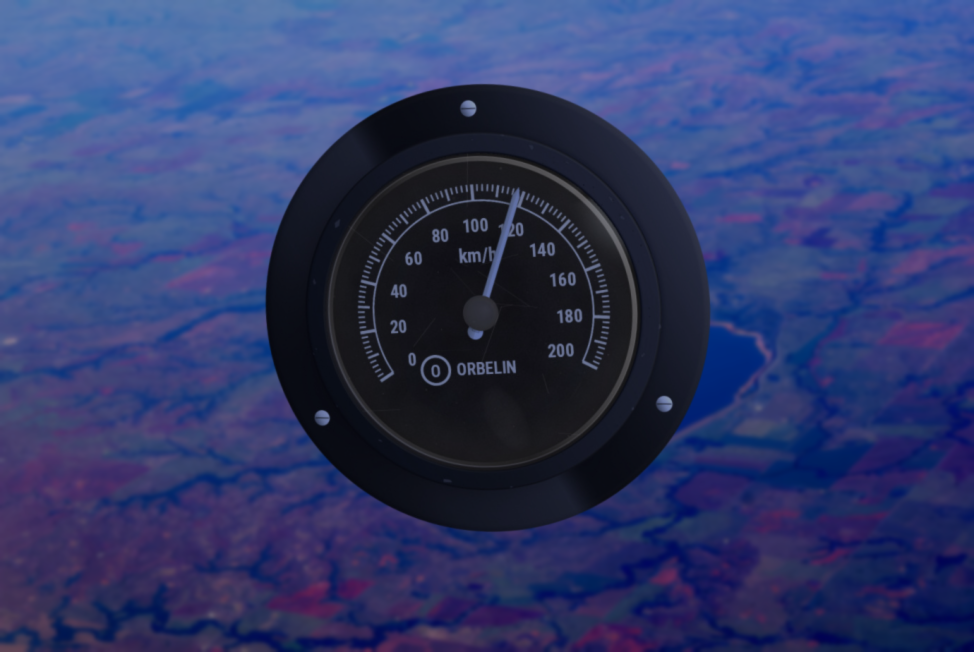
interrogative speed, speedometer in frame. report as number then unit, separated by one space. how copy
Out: 118 km/h
